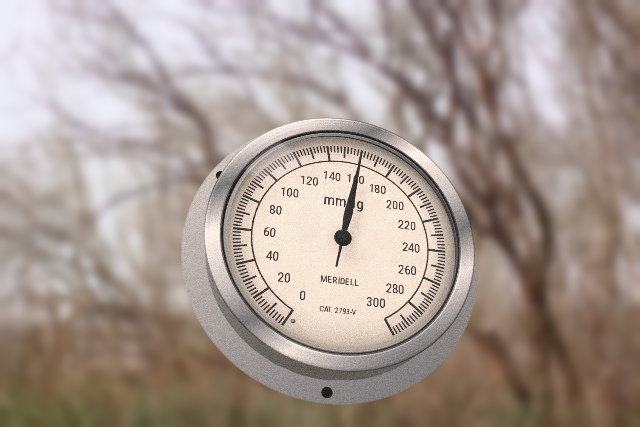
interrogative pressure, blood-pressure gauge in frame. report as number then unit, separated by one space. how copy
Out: 160 mmHg
